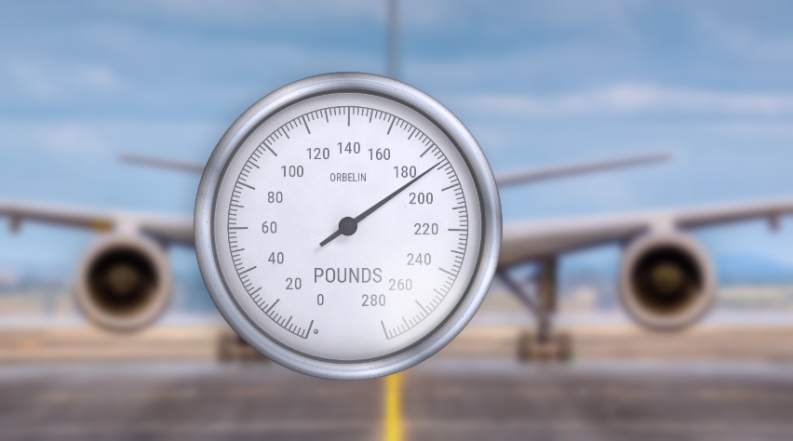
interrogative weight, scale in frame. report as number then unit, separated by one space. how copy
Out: 188 lb
